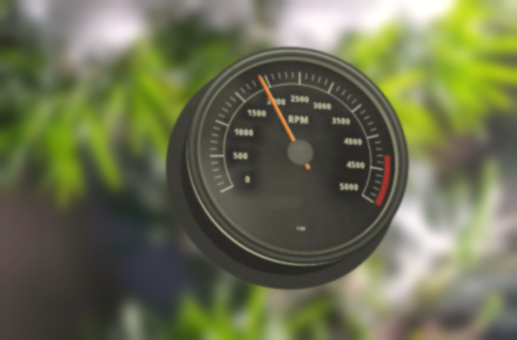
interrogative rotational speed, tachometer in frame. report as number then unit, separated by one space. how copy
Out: 1900 rpm
